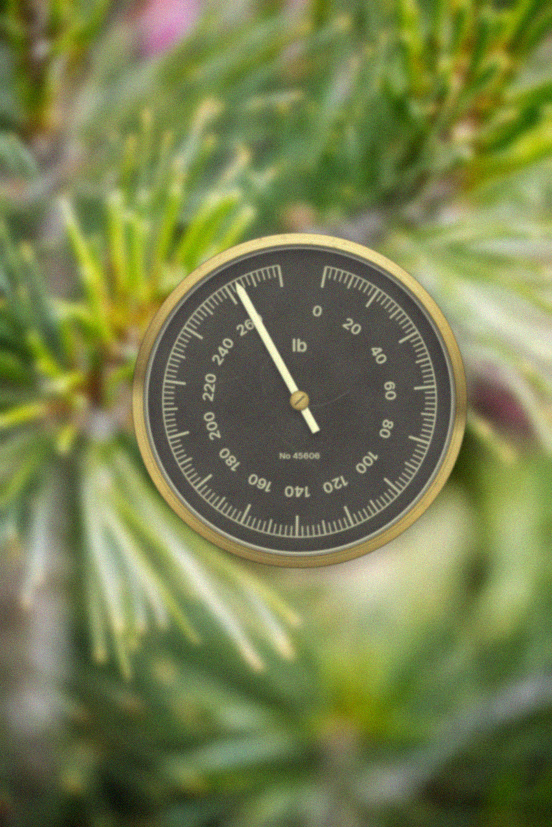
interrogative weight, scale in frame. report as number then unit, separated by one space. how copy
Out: 264 lb
